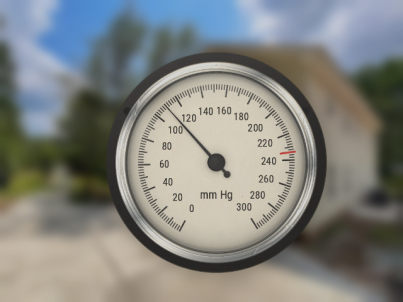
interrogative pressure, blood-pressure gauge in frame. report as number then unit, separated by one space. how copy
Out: 110 mmHg
